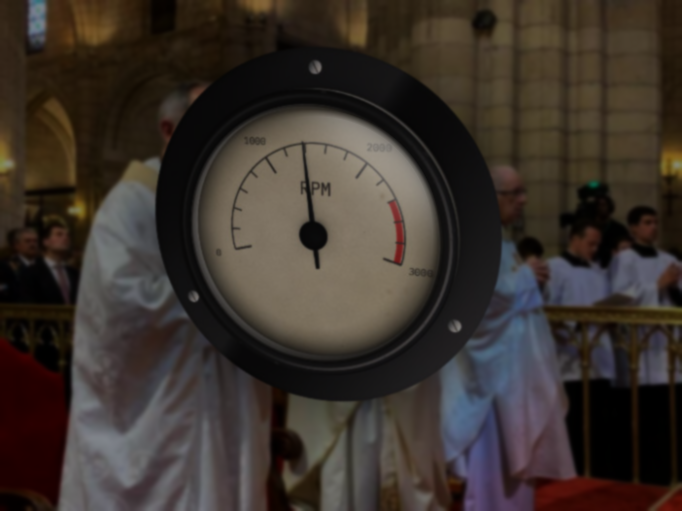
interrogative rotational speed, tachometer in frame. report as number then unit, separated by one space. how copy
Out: 1400 rpm
